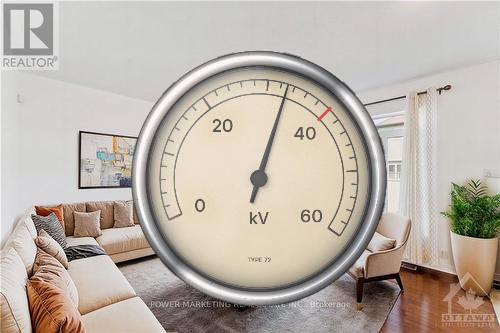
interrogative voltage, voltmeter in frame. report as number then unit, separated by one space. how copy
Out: 33 kV
